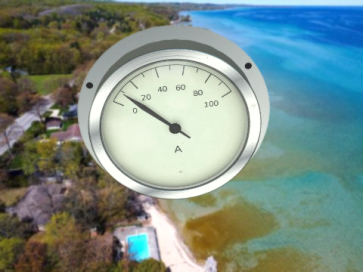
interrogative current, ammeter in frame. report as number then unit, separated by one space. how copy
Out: 10 A
